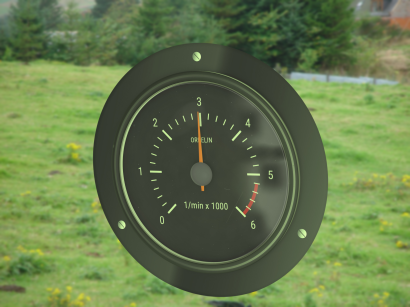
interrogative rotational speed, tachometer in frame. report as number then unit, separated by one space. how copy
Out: 3000 rpm
